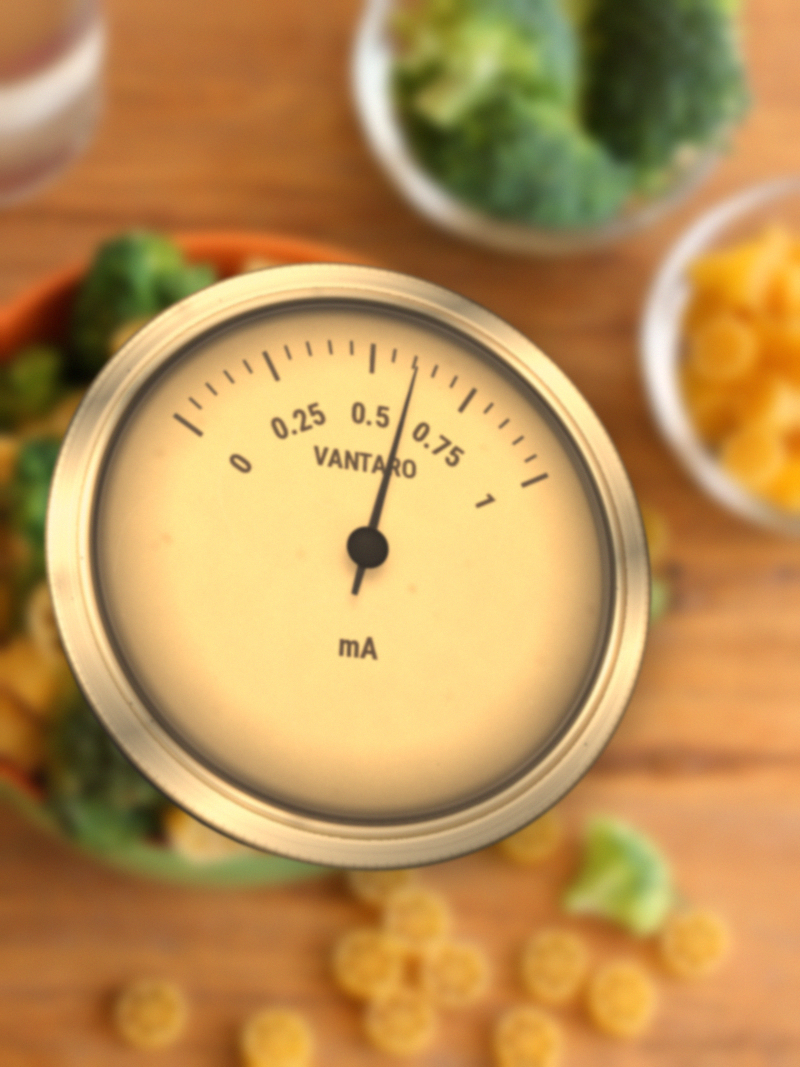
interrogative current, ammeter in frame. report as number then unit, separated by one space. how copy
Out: 0.6 mA
